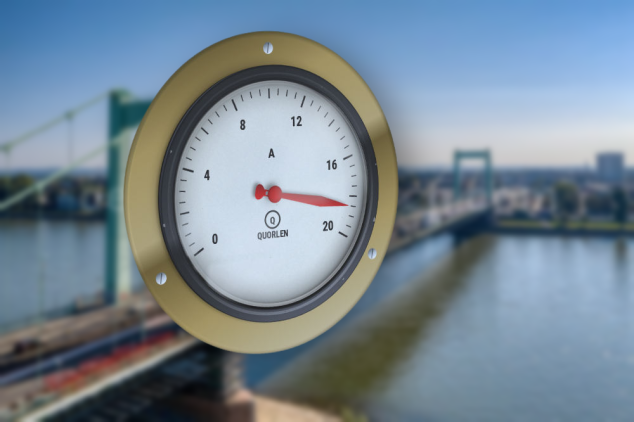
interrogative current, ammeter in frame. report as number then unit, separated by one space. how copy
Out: 18.5 A
